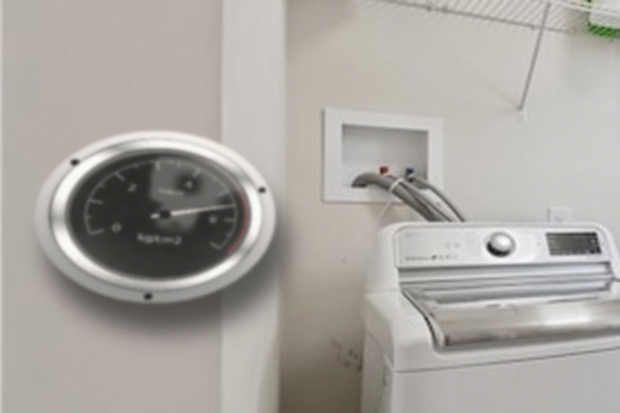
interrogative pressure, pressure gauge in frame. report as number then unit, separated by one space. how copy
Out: 5.5 kg/cm²
